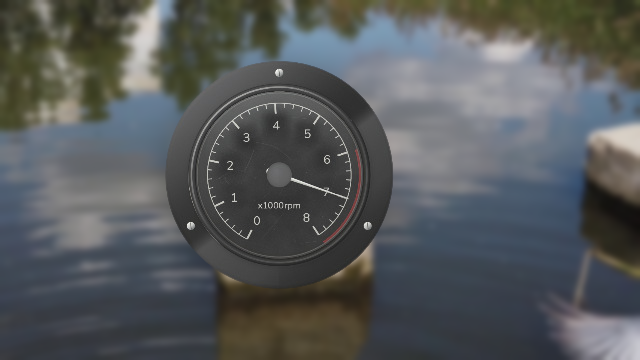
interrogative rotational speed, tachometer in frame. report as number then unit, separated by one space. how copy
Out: 7000 rpm
